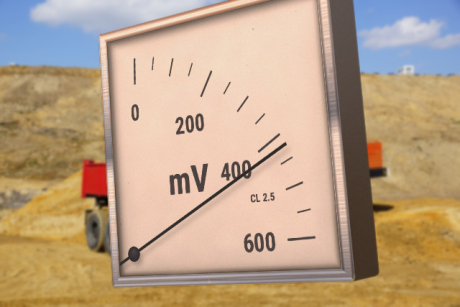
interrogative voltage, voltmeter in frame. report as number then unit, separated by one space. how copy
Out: 425 mV
